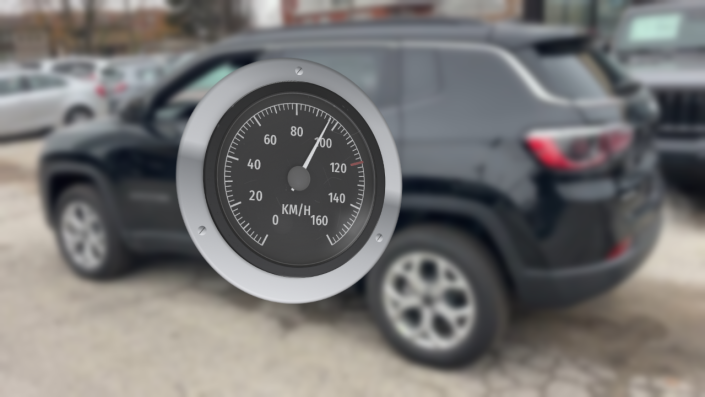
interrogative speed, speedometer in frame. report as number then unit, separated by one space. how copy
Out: 96 km/h
